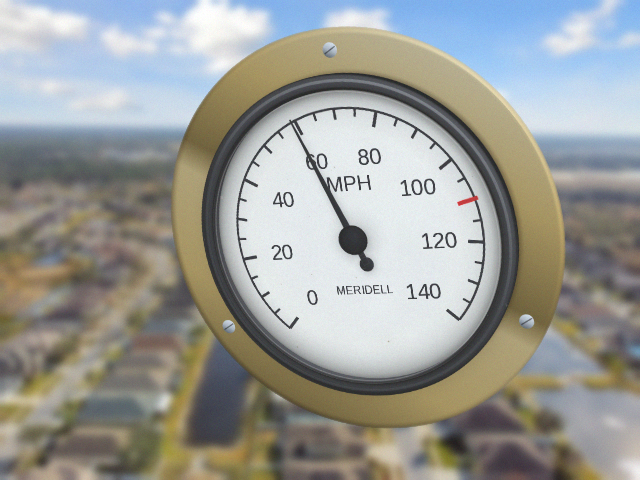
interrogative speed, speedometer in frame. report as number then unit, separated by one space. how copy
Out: 60 mph
